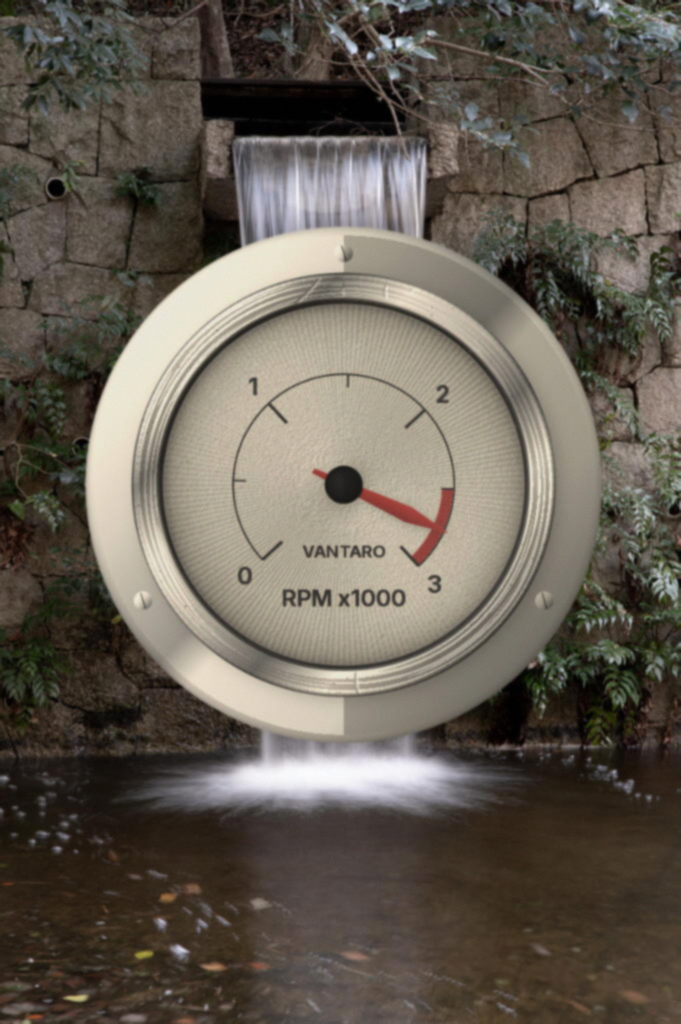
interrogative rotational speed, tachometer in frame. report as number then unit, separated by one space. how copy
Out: 2750 rpm
